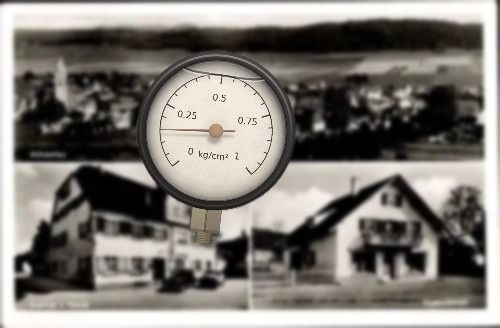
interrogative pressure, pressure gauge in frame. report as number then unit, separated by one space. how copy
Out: 0.15 kg/cm²
